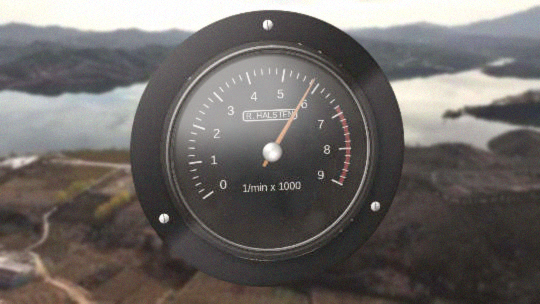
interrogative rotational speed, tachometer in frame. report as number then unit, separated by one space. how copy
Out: 5800 rpm
